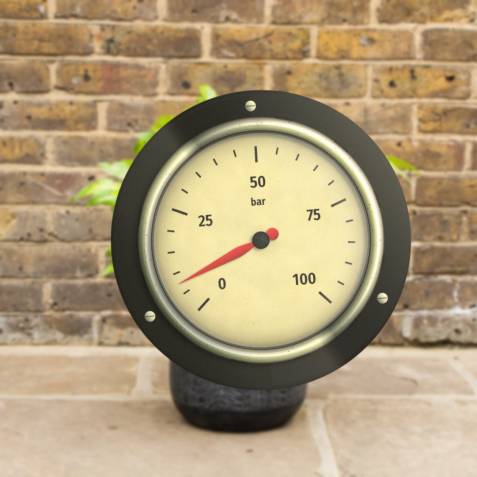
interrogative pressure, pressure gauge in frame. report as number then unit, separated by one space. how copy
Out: 7.5 bar
